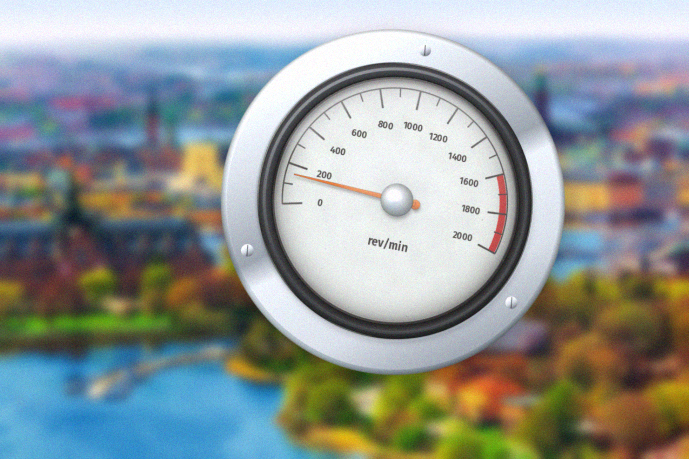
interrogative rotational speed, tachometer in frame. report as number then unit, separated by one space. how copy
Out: 150 rpm
